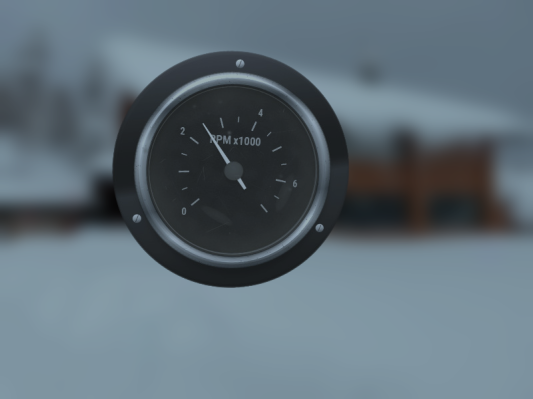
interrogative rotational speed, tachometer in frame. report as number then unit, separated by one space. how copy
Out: 2500 rpm
